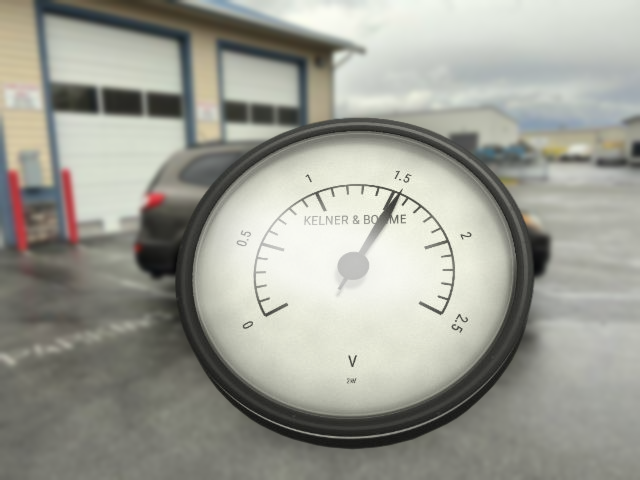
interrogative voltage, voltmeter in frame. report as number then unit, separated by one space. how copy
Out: 1.55 V
